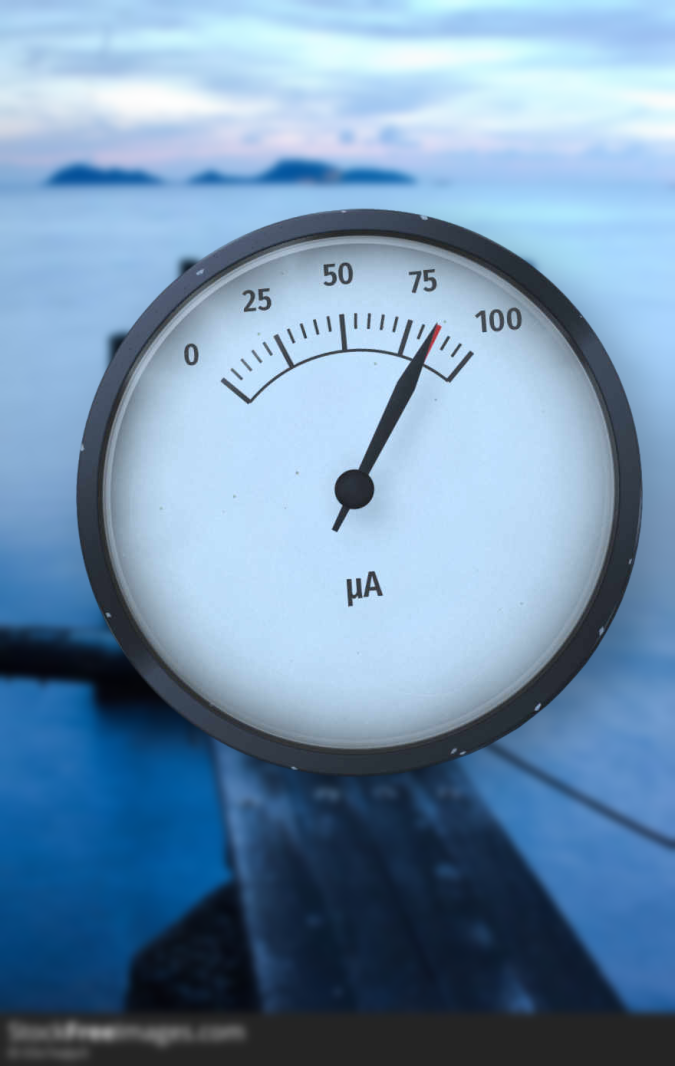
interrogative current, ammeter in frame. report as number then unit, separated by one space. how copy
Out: 85 µA
